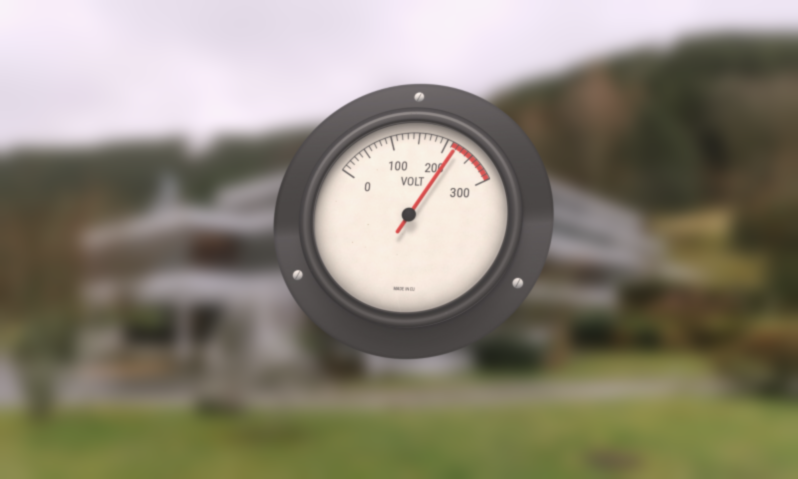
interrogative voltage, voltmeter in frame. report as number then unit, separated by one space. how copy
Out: 220 V
